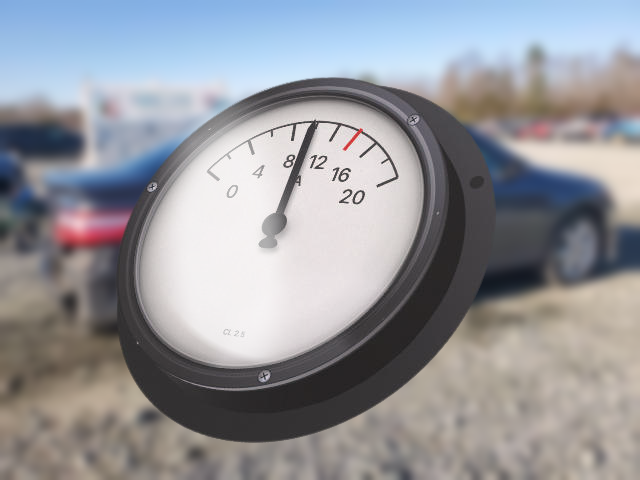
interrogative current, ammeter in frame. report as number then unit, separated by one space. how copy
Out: 10 A
